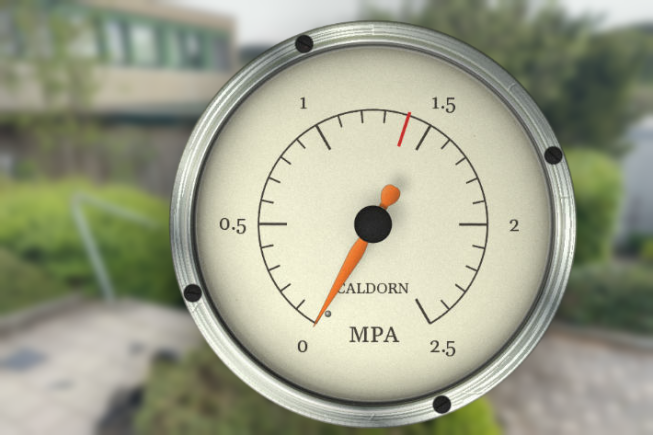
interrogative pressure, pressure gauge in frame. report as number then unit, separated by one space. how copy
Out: 0 MPa
